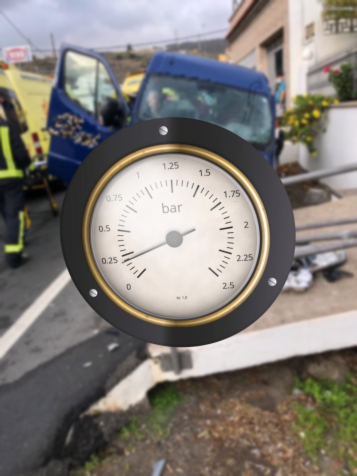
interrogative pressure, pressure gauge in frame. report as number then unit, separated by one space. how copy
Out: 0.2 bar
